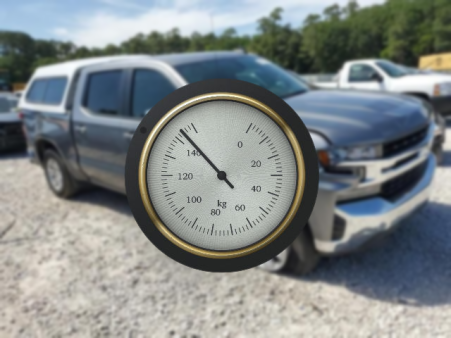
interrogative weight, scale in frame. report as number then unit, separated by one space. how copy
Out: 144 kg
